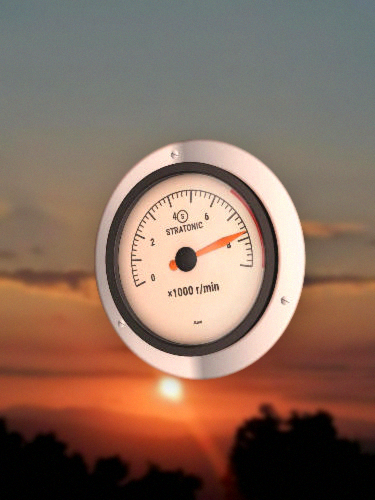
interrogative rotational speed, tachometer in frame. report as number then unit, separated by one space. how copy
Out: 7800 rpm
